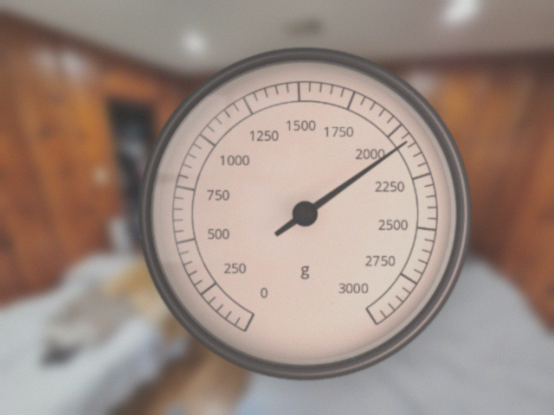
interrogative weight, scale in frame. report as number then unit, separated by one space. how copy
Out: 2075 g
